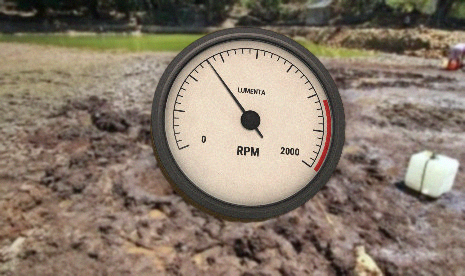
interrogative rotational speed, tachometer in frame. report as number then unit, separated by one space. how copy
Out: 650 rpm
